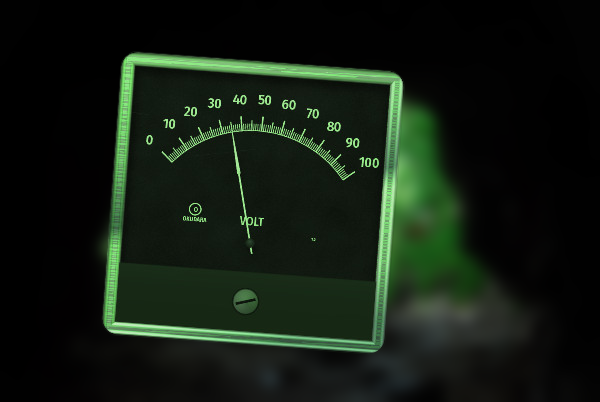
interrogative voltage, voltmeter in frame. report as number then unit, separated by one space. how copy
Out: 35 V
